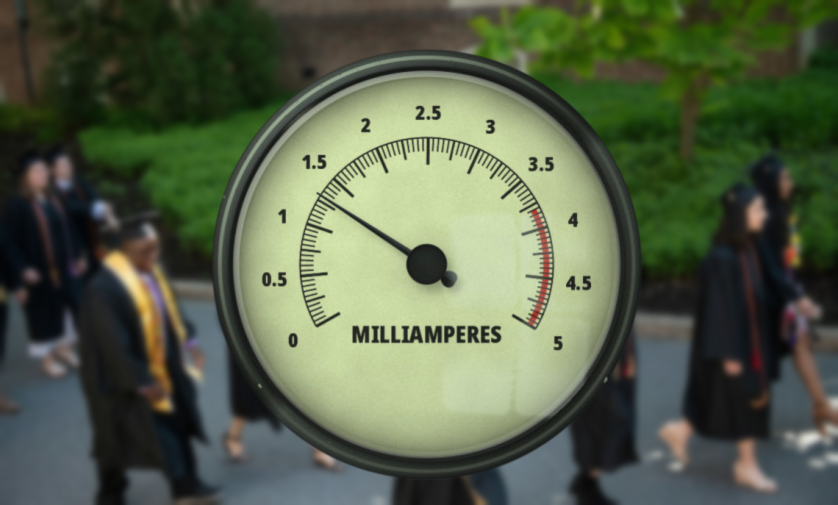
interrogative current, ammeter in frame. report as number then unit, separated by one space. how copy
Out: 1.3 mA
